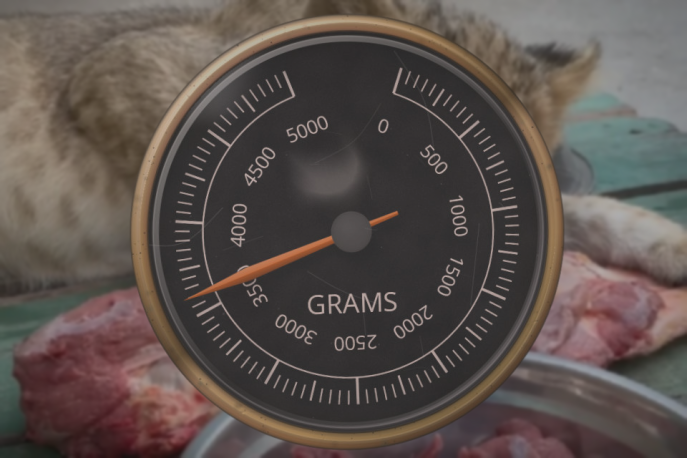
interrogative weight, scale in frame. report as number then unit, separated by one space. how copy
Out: 3600 g
